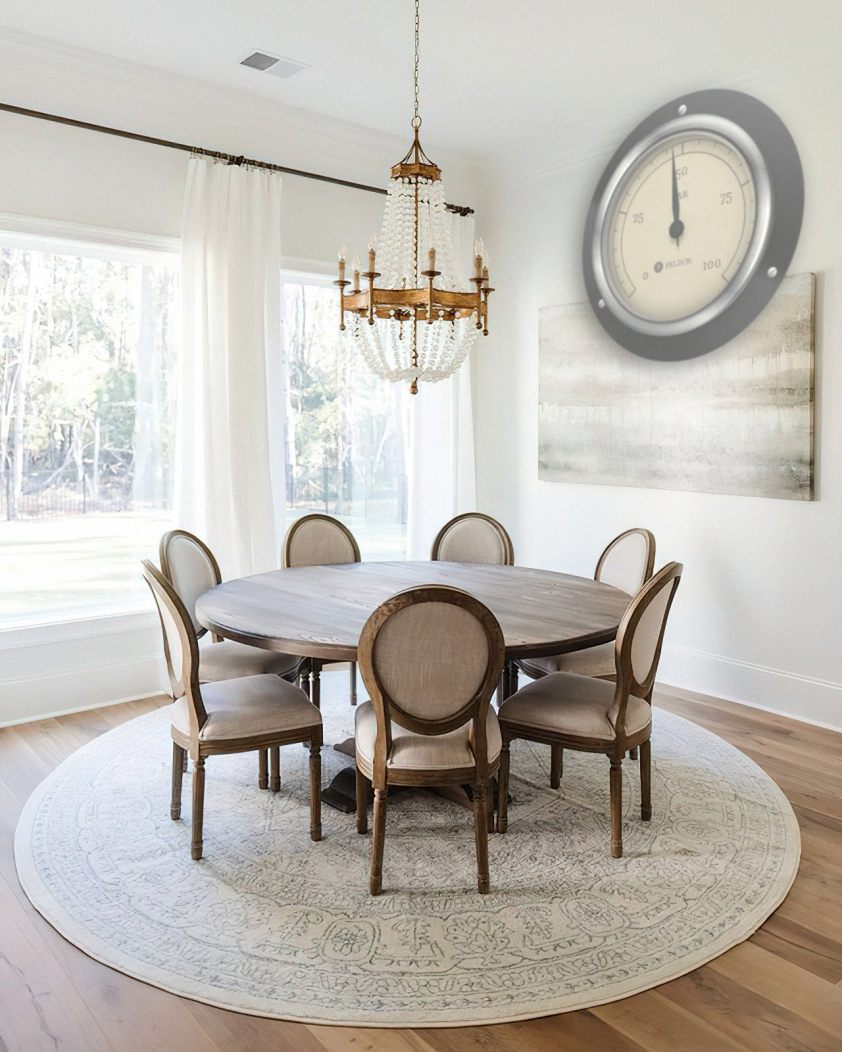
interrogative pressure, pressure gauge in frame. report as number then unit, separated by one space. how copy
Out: 47.5 bar
